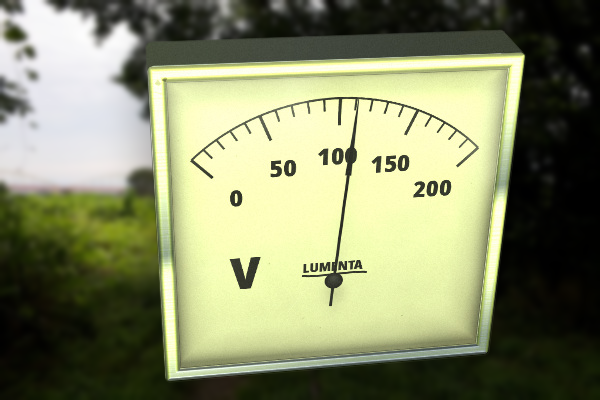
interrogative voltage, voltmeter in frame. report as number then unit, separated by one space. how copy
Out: 110 V
